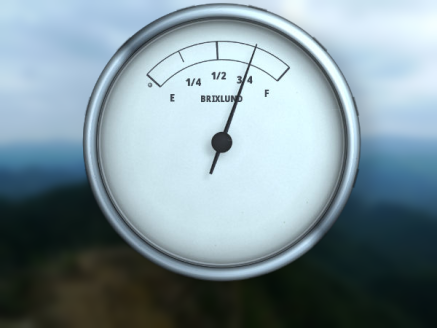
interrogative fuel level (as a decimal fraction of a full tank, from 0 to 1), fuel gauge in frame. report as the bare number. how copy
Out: 0.75
